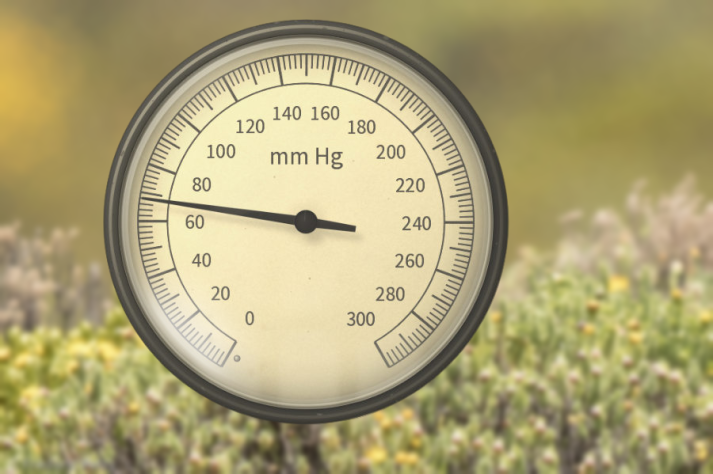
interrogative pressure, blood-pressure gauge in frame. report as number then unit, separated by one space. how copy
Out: 68 mmHg
